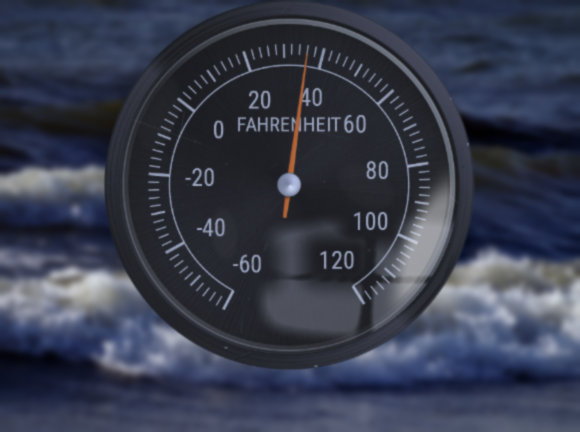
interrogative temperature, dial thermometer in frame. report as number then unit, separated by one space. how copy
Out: 36 °F
